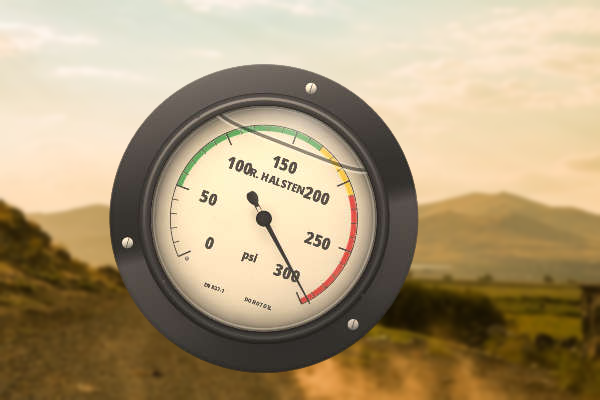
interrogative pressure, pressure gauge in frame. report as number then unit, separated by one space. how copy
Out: 295 psi
